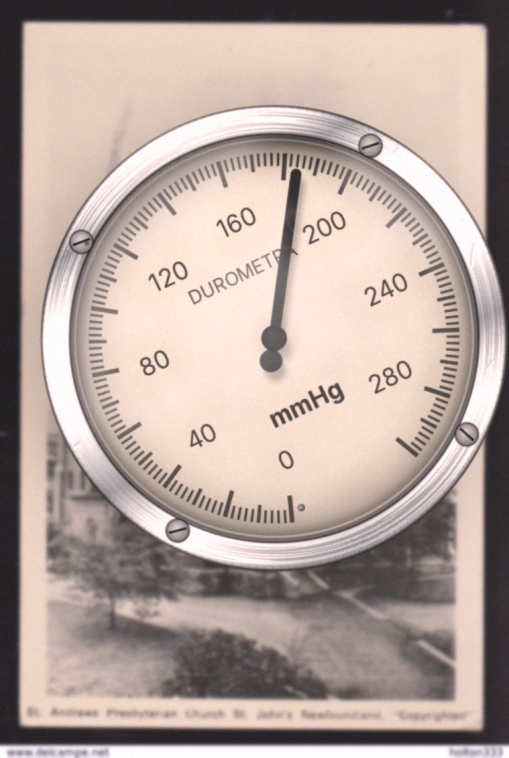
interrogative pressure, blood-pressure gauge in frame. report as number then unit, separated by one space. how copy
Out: 184 mmHg
